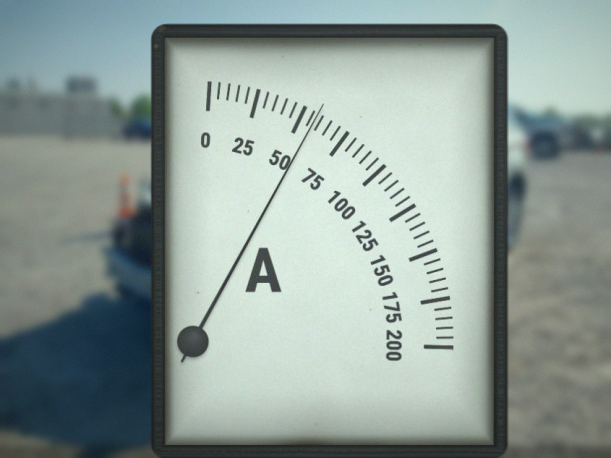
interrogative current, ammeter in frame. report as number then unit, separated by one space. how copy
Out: 57.5 A
